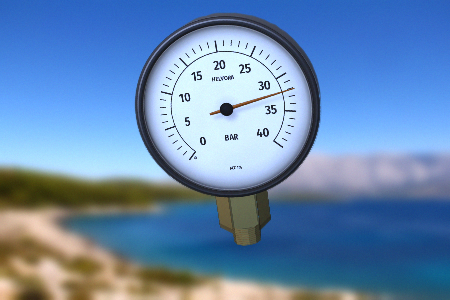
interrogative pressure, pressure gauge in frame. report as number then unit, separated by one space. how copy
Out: 32 bar
